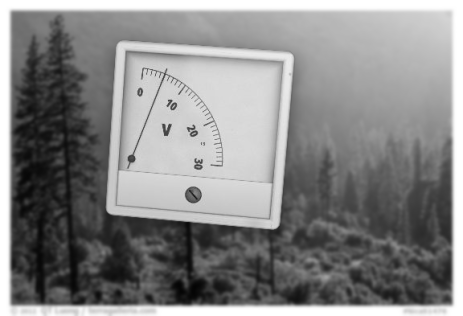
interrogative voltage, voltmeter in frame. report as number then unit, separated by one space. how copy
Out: 5 V
